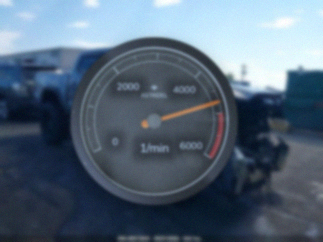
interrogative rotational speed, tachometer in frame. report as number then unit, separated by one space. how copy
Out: 4750 rpm
